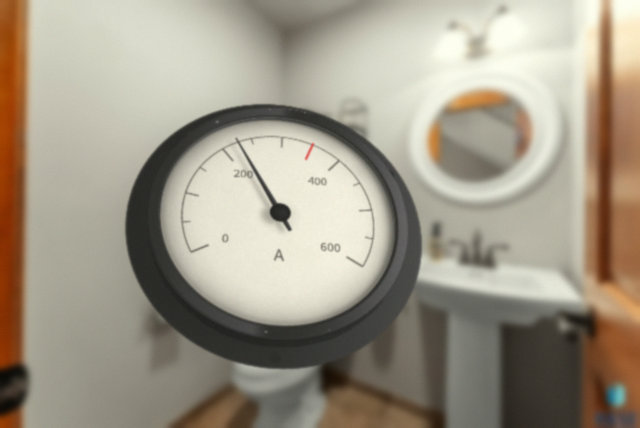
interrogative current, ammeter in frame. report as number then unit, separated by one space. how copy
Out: 225 A
